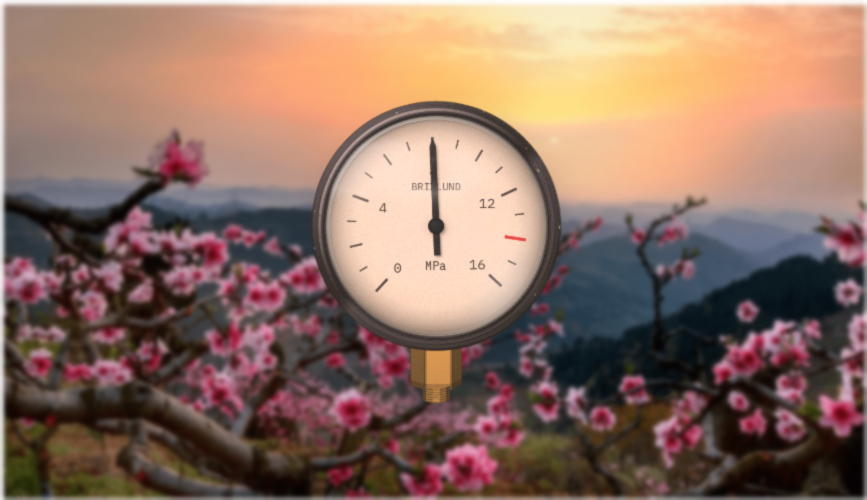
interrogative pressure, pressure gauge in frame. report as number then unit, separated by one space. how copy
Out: 8 MPa
